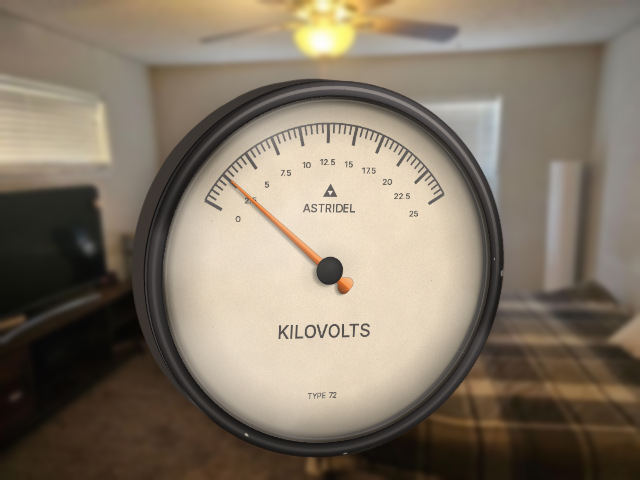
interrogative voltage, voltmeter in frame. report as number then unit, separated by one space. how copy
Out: 2.5 kV
